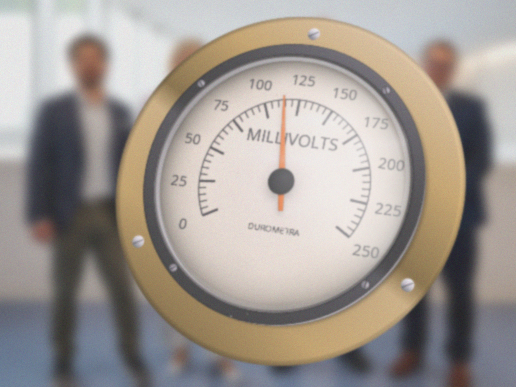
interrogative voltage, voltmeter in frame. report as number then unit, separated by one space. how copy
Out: 115 mV
